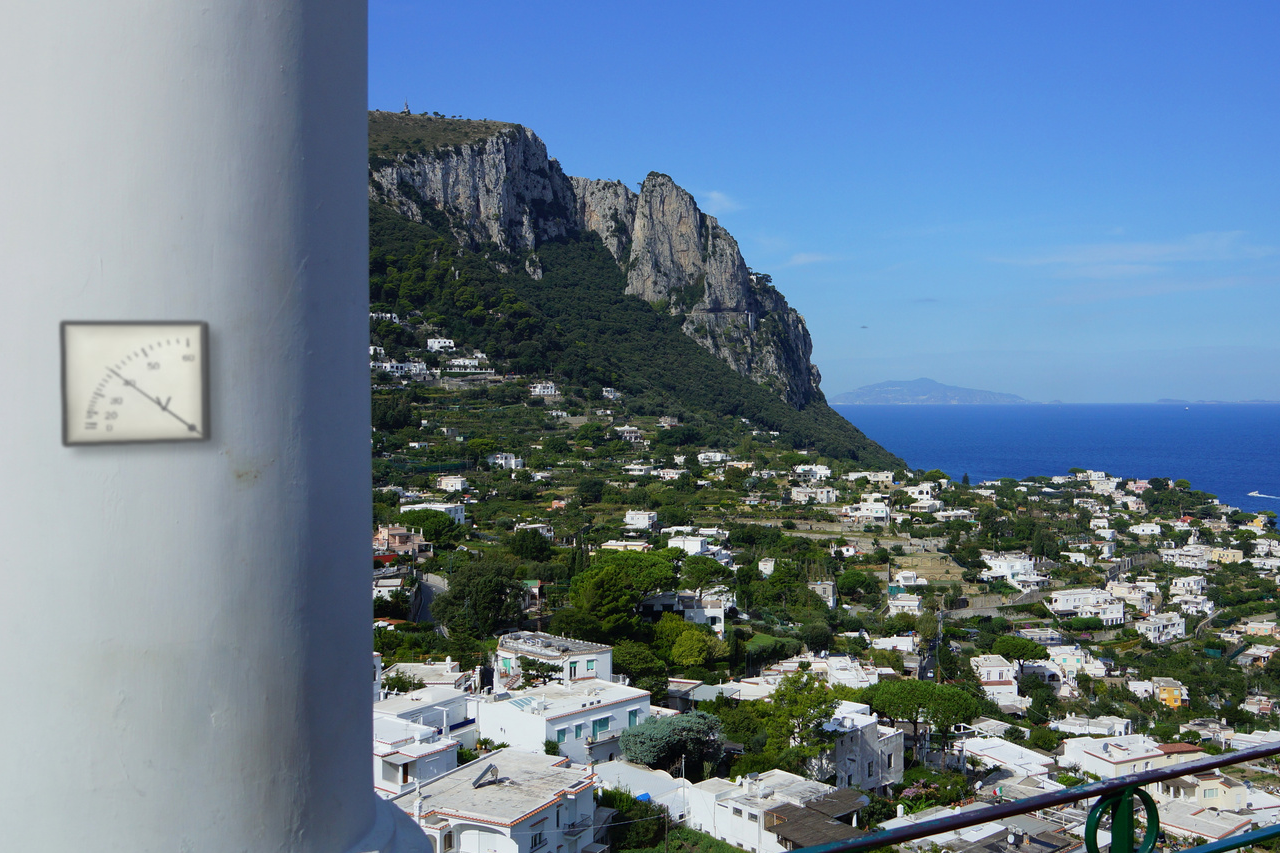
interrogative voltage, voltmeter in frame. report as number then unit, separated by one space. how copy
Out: 40 V
